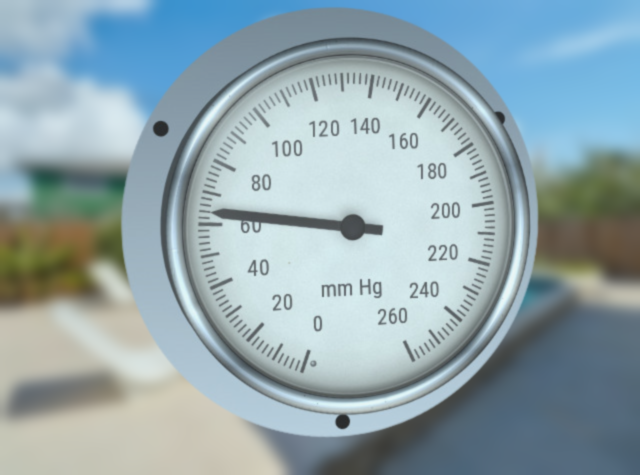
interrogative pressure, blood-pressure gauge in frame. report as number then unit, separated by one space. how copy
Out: 64 mmHg
